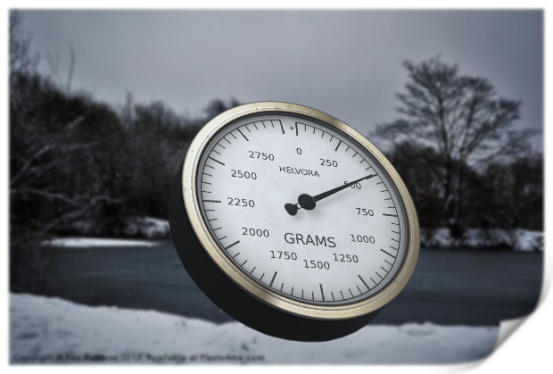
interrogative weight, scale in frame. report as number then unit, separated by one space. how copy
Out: 500 g
